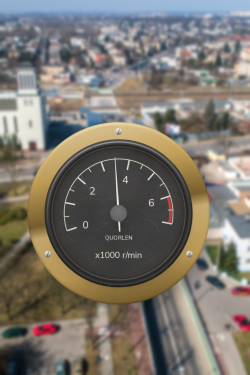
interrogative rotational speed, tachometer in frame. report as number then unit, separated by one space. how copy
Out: 3500 rpm
